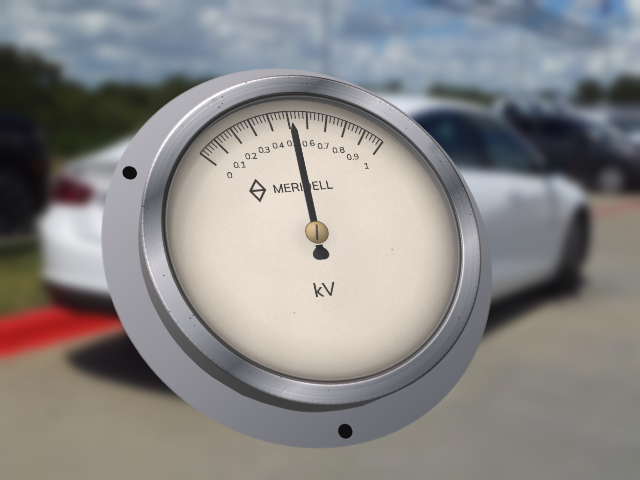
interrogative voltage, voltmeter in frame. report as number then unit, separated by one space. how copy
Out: 0.5 kV
